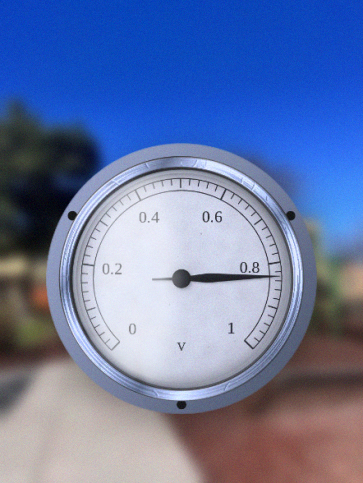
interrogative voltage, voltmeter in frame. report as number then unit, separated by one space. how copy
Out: 0.83 V
